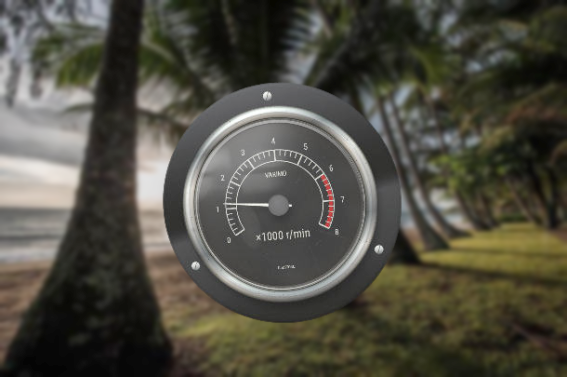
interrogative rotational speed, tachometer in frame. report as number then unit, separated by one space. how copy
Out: 1200 rpm
